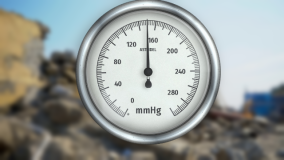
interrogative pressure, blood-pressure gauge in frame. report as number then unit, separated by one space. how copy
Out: 150 mmHg
